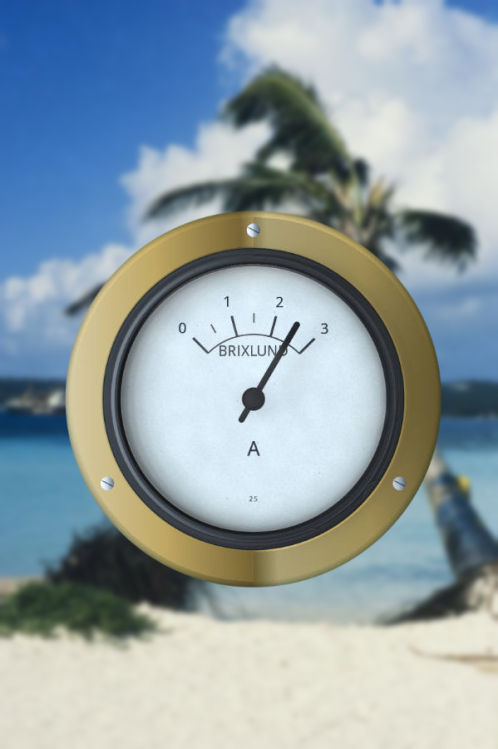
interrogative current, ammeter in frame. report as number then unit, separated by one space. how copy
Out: 2.5 A
